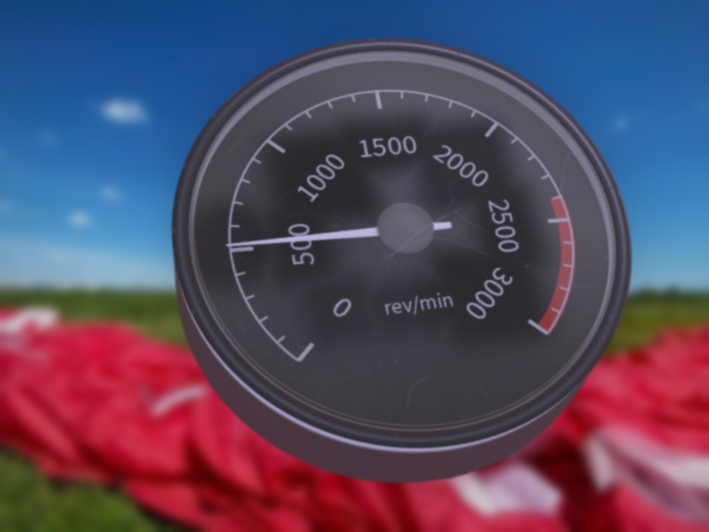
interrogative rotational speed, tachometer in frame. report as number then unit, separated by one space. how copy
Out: 500 rpm
